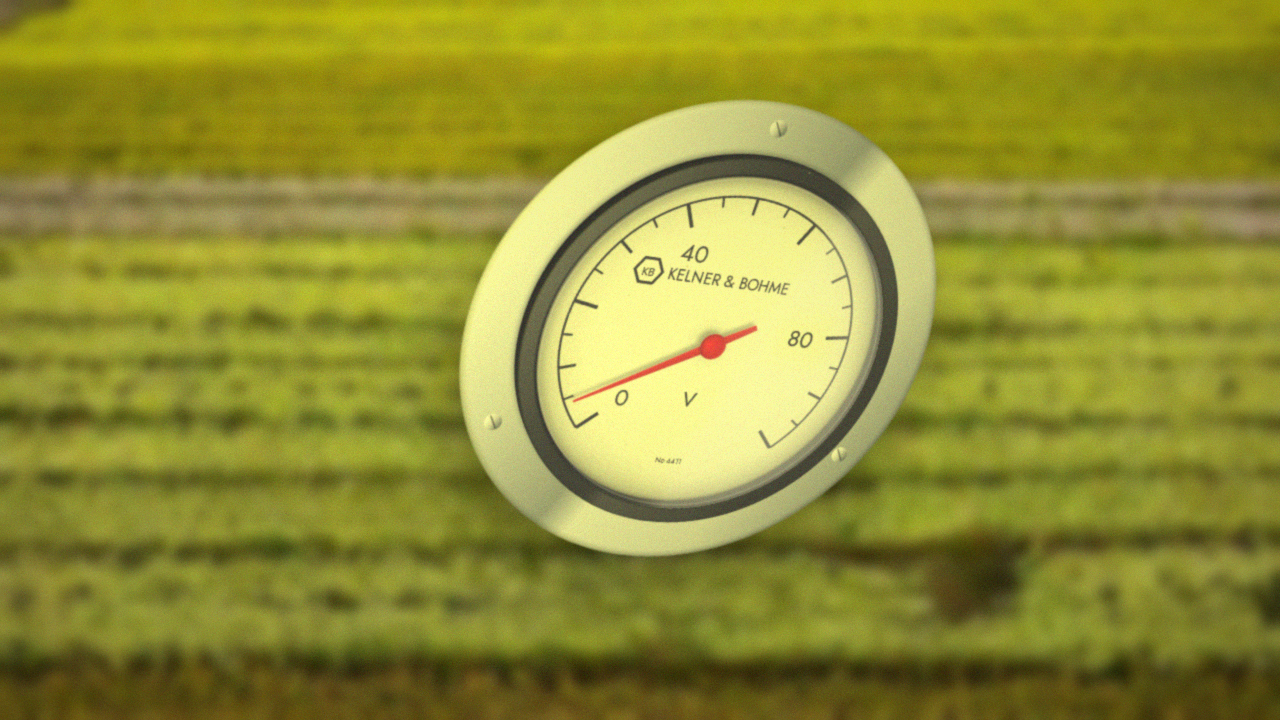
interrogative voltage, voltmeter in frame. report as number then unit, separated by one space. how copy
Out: 5 V
